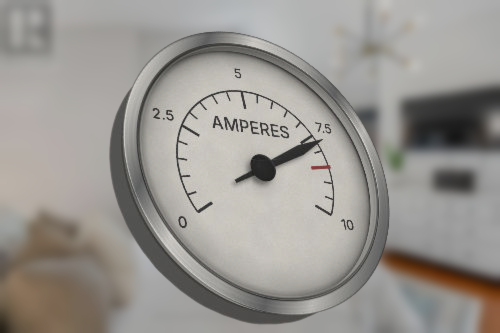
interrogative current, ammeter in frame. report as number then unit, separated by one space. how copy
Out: 7.75 A
